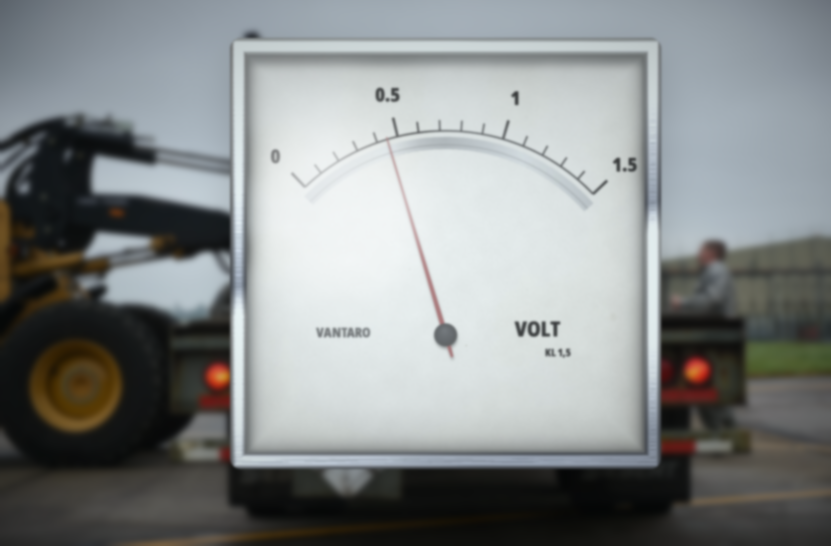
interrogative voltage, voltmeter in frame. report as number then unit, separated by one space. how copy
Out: 0.45 V
